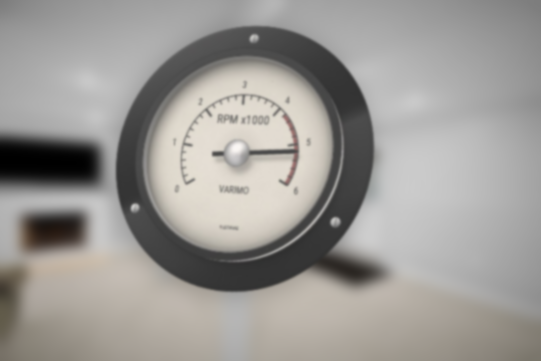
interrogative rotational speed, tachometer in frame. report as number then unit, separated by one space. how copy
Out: 5200 rpm
